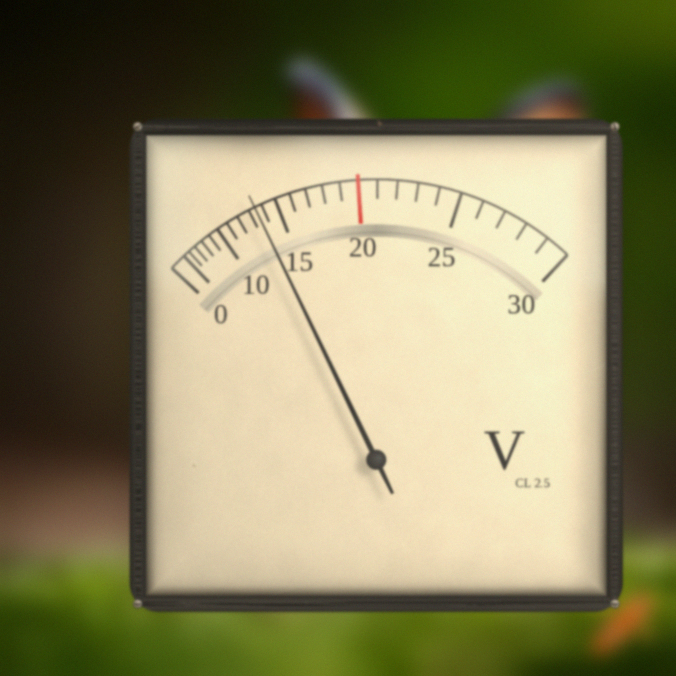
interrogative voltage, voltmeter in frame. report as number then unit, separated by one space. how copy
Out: 13.5 V
